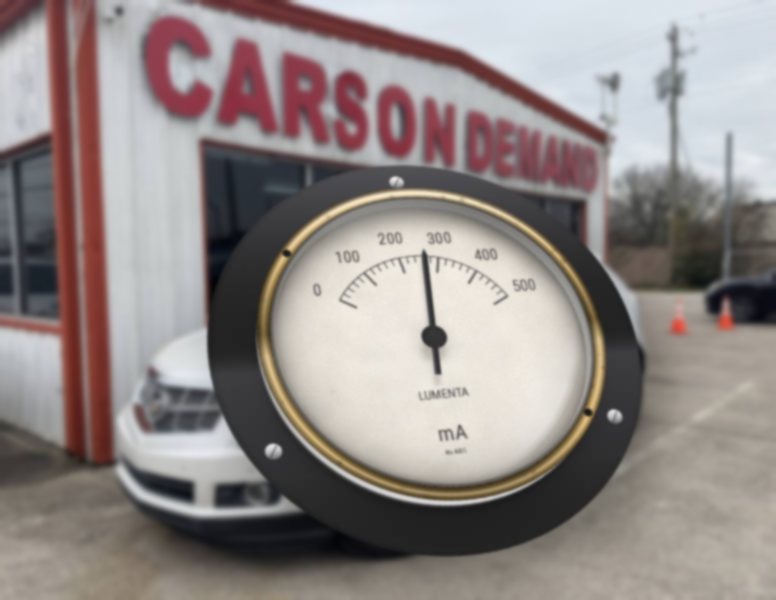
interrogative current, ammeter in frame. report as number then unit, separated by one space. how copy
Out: 260 mA
